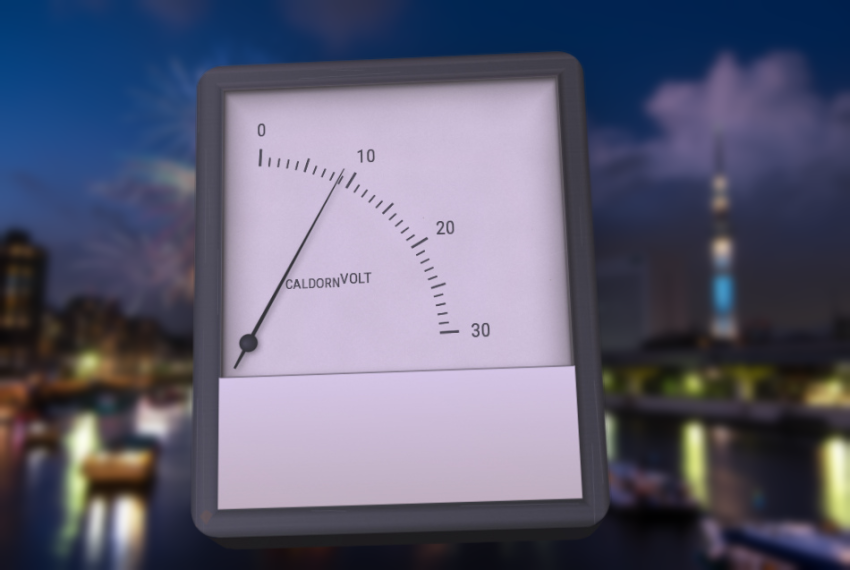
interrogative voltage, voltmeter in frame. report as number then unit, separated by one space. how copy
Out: 9 V
